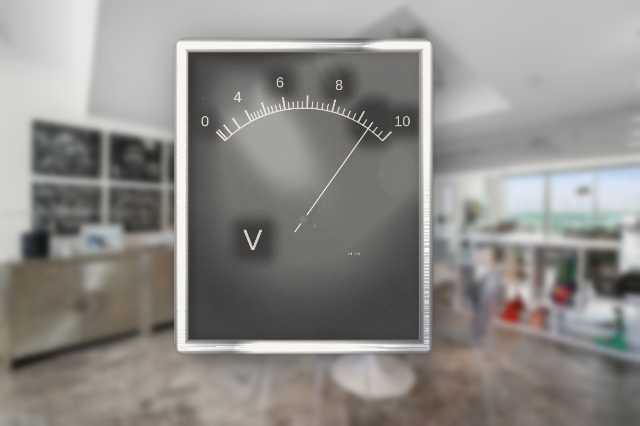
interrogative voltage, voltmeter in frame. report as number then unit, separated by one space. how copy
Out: 9.4 V
